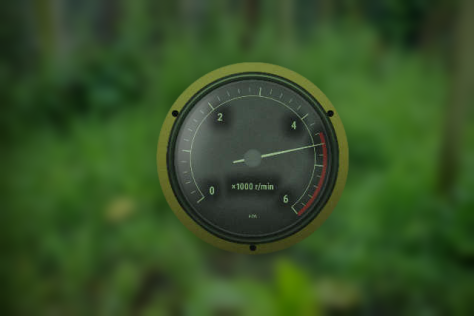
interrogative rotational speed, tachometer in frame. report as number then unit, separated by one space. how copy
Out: 4600 rpm
